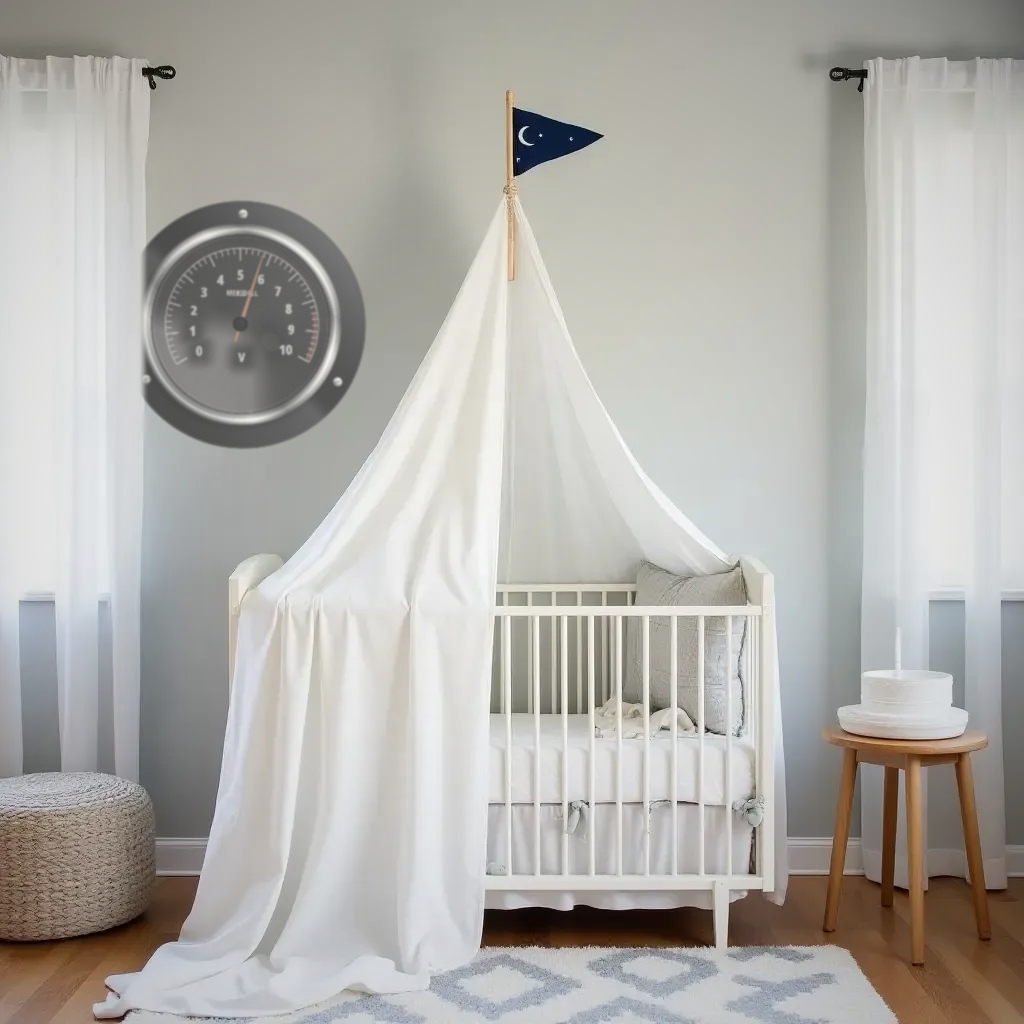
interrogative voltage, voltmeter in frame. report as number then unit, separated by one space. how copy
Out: 5.8 V
